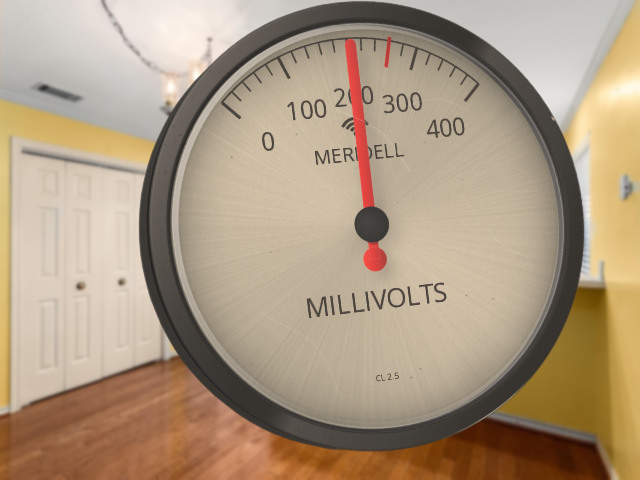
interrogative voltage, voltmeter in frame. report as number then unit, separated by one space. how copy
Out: 200 mV
